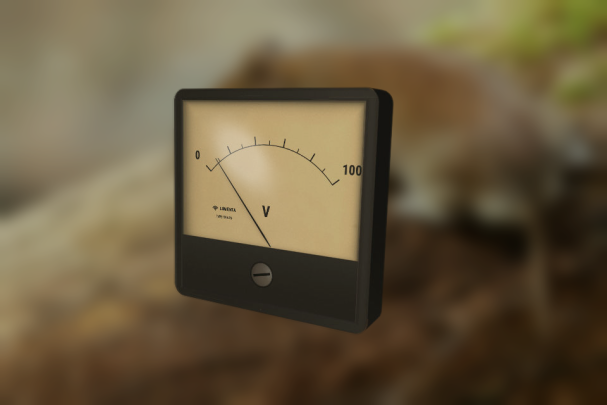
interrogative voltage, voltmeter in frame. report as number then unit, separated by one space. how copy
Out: 10 V
